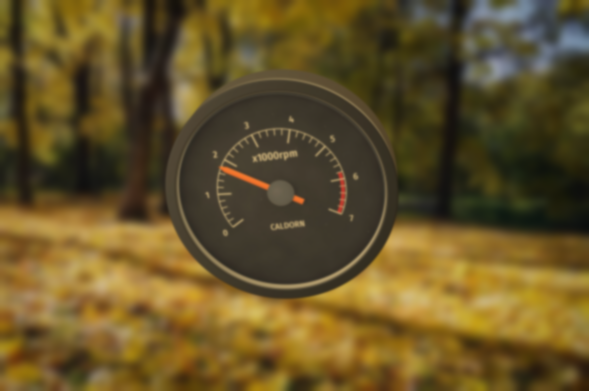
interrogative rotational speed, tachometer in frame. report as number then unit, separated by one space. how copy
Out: 1800 rpm
